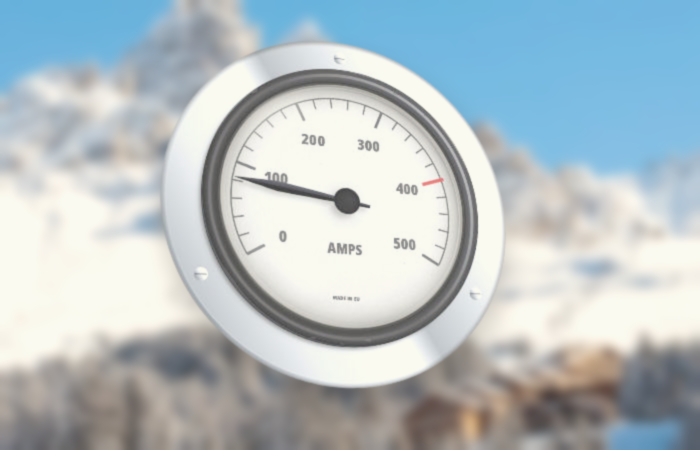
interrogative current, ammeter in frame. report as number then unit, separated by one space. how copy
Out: 80 A
